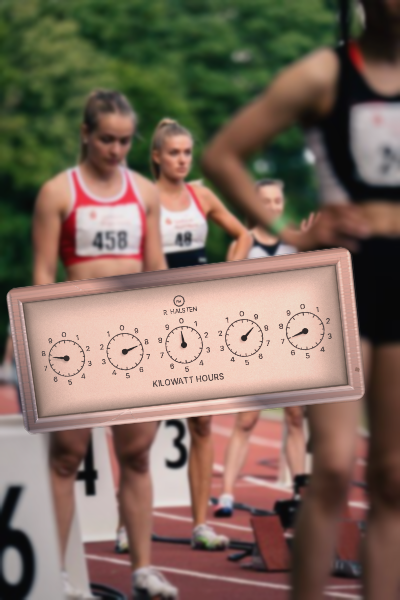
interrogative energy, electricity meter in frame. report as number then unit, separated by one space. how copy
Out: 77987 kWh
